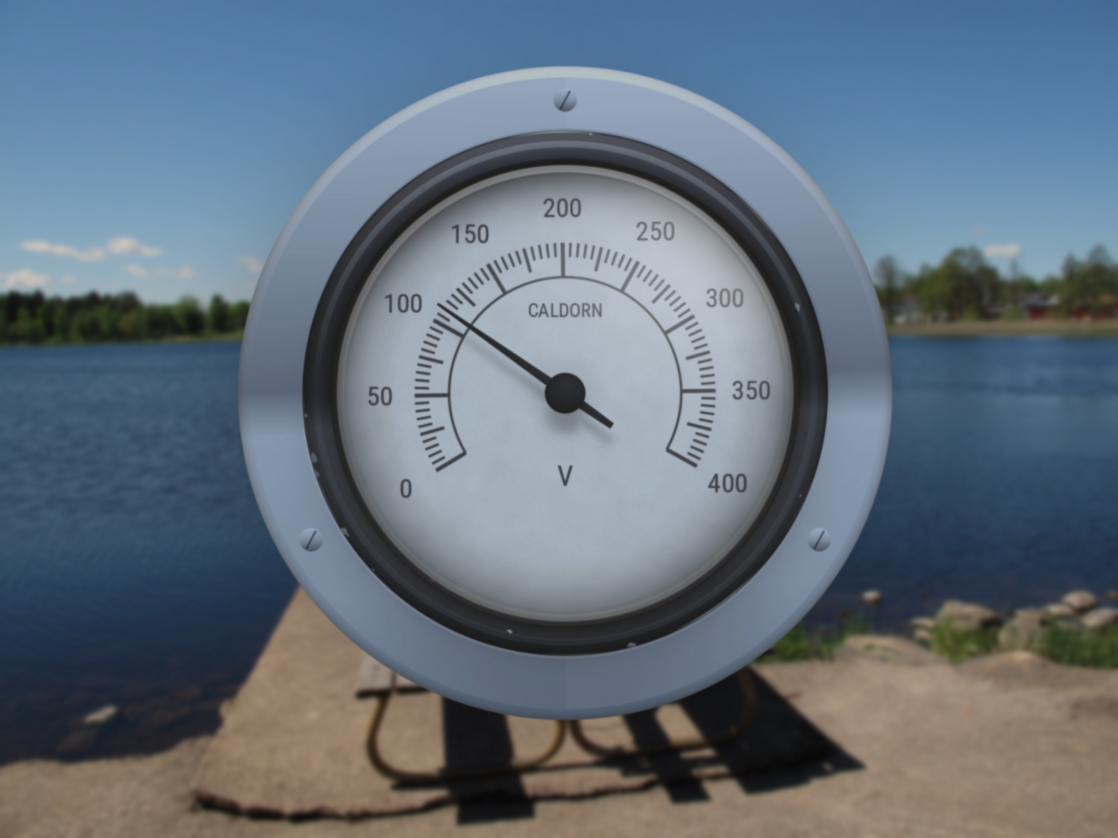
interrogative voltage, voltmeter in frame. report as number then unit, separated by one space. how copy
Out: 110 V
